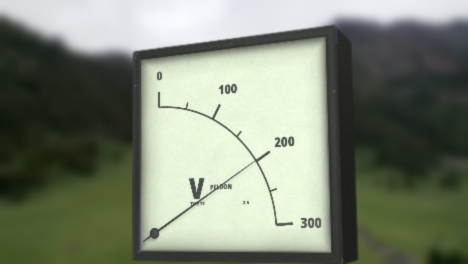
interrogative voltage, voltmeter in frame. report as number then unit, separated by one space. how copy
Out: 200 V
